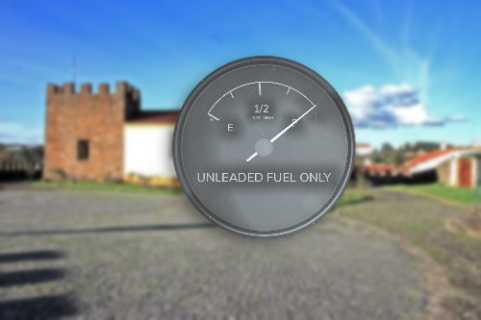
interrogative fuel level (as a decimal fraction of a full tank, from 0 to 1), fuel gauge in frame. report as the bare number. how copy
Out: 1
